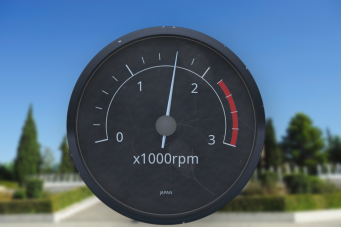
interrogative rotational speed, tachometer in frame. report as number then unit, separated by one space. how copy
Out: 1600 rpm
